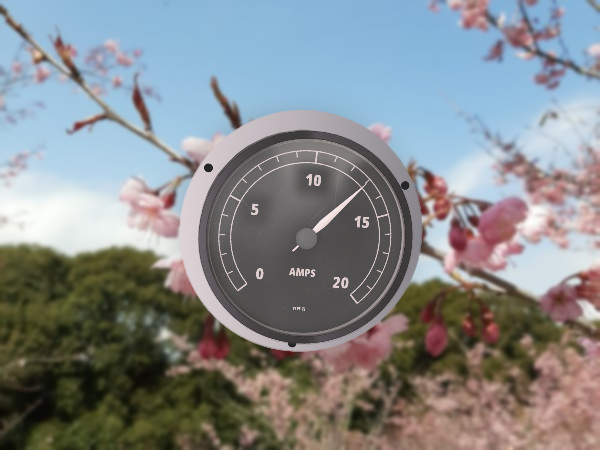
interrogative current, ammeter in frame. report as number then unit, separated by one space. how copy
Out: 13 A
